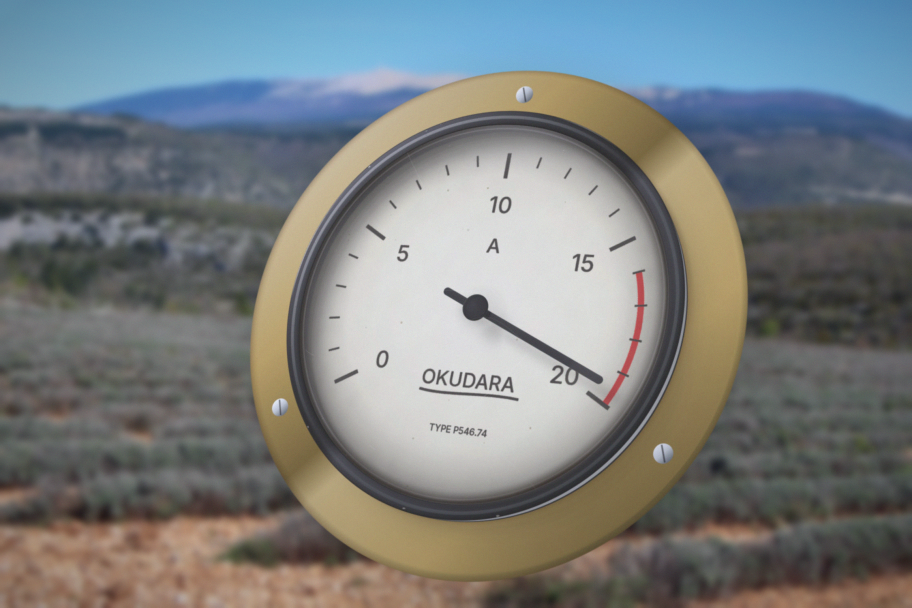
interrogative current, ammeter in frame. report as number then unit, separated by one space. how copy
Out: 19.5 A
